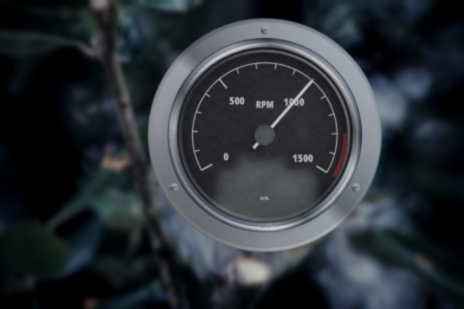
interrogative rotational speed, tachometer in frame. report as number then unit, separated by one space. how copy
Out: 1000 rpm
